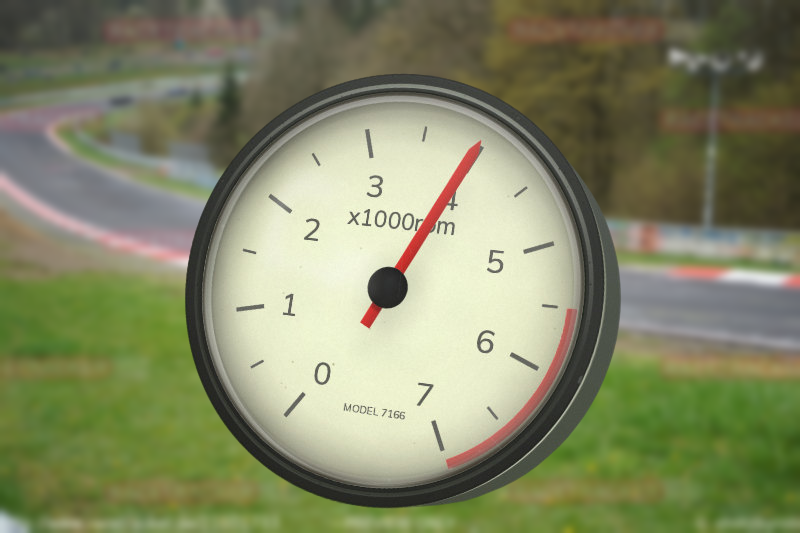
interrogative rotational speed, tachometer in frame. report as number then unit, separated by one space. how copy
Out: 4000 rpm
